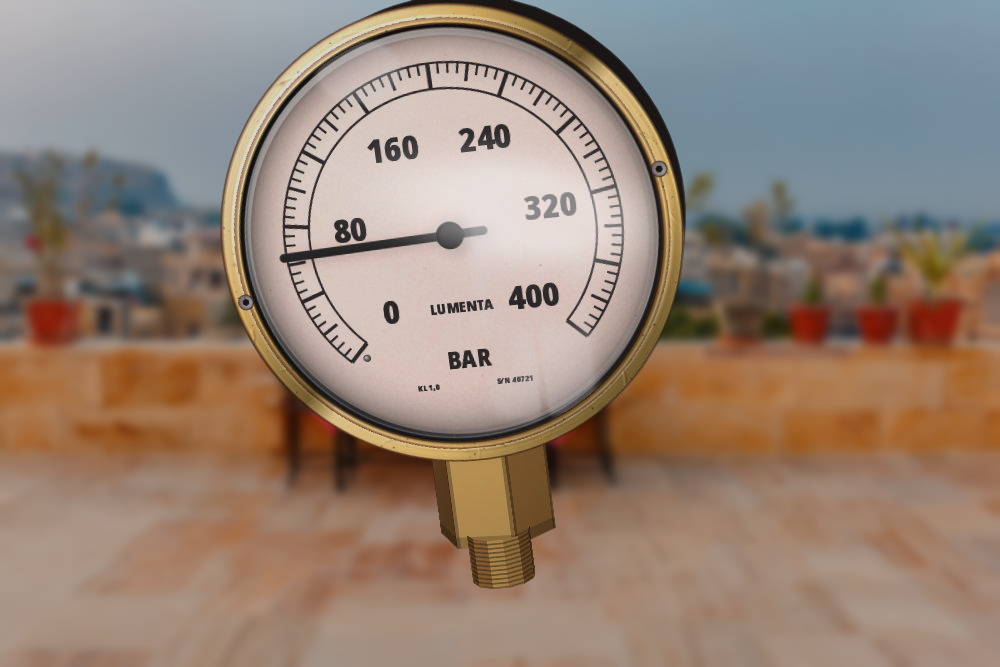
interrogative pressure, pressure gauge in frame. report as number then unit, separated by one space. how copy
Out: 65 bar
